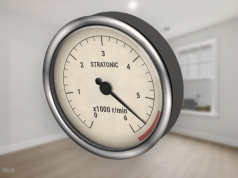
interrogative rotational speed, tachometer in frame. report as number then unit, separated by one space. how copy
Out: 5600 rpm
